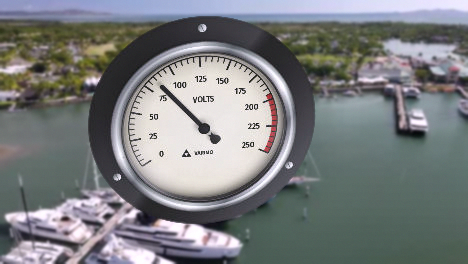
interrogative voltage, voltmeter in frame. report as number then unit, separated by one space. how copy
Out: 85 V
